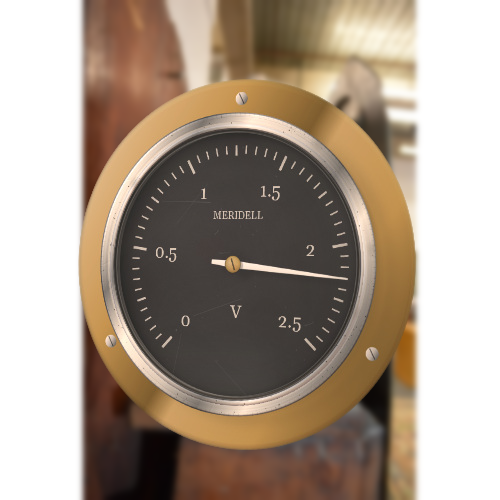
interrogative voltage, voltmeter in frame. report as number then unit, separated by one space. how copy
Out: 2.15 V
